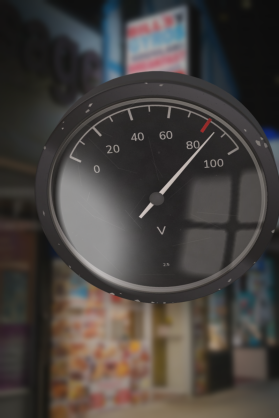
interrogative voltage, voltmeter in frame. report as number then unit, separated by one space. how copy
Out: 85 V
